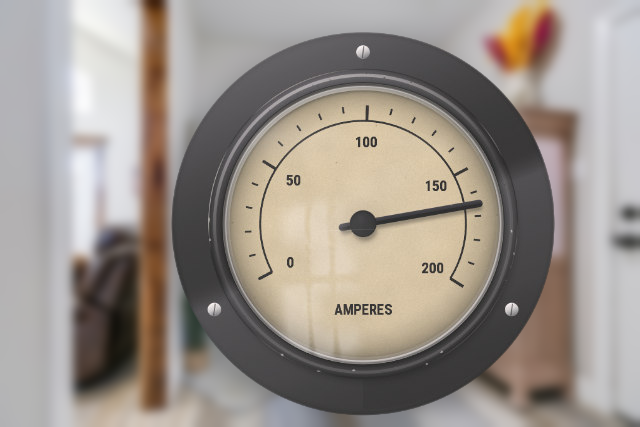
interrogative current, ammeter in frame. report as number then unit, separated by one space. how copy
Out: 165 A
